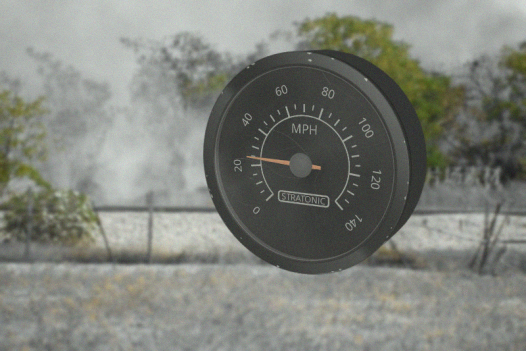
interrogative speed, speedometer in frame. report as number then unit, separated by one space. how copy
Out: 25 mph
